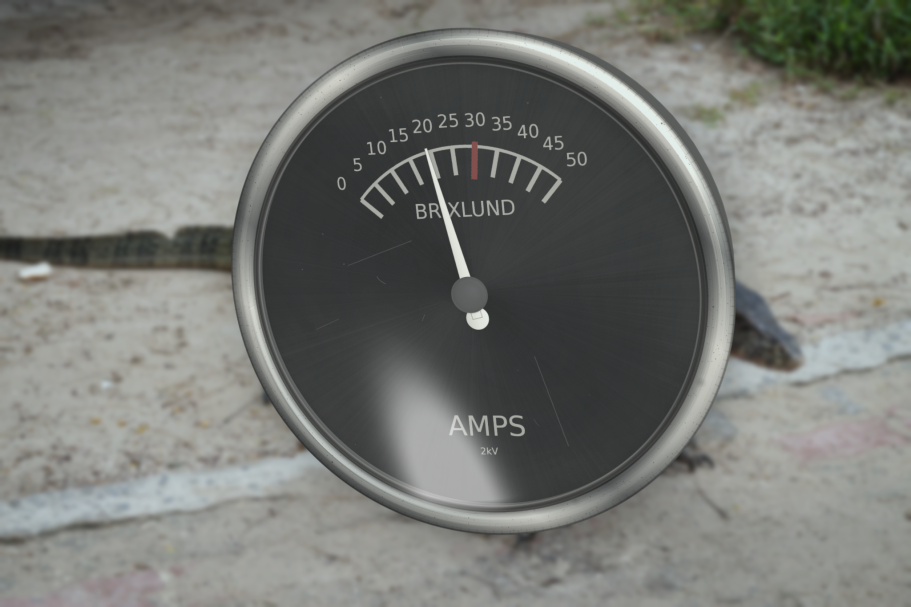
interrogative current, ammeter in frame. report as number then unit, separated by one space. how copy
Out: 20 A
